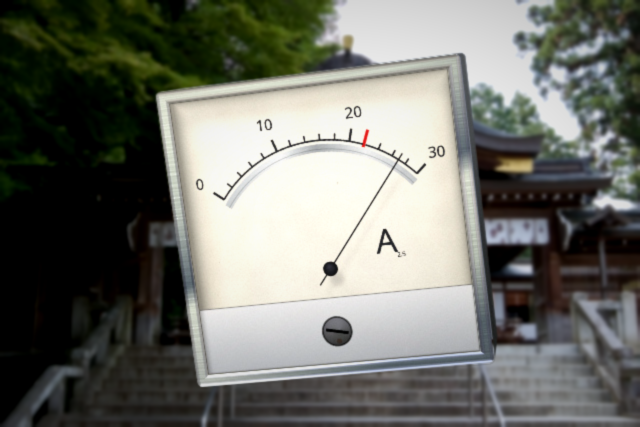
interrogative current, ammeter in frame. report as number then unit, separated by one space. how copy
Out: 27 A
